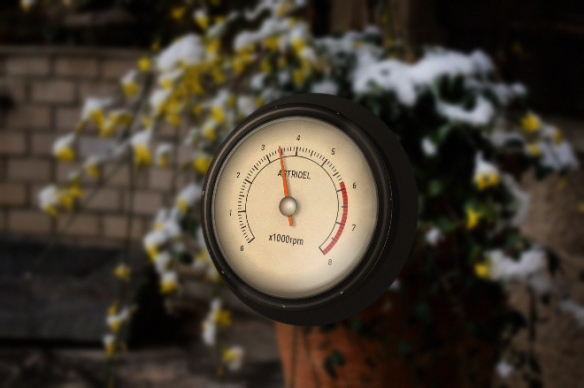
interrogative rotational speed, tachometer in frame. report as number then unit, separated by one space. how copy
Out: 3500 rpm
